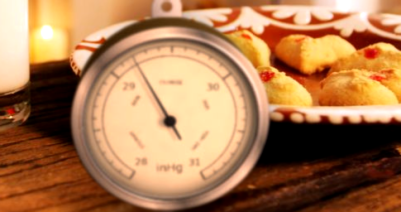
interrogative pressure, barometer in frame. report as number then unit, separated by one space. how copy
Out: 29.2 inHg
